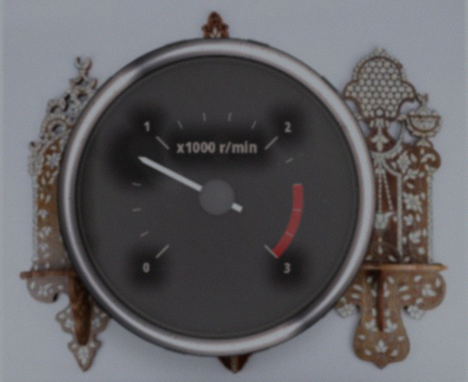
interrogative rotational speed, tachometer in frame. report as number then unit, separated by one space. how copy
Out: 800 rpm
